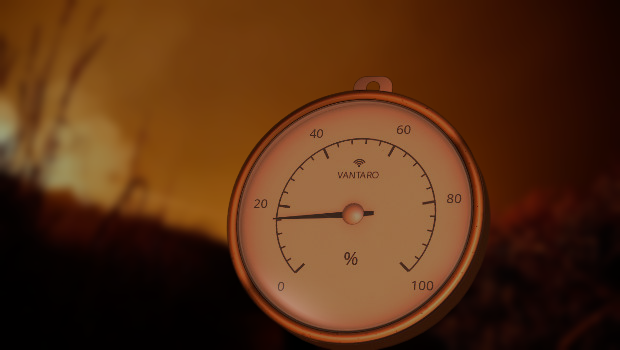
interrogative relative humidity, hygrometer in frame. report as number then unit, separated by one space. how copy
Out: 16 %
